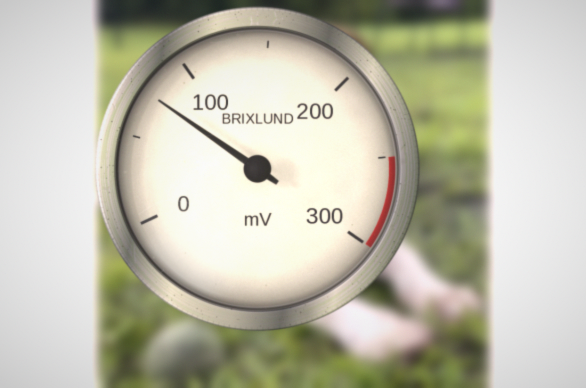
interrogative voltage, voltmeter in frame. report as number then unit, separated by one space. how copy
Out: 75 mV
